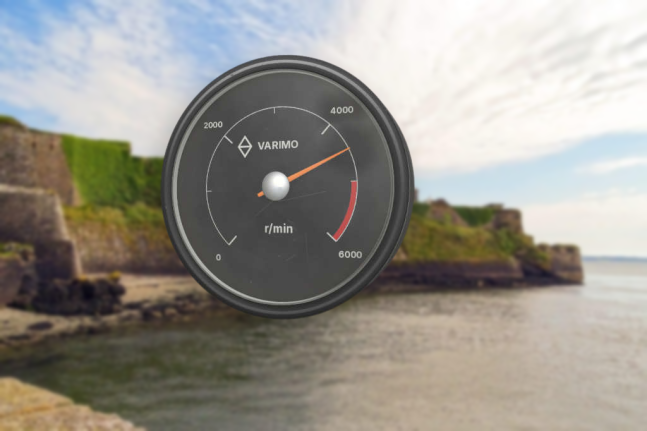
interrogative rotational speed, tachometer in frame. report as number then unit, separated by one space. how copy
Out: 4500 rpm
